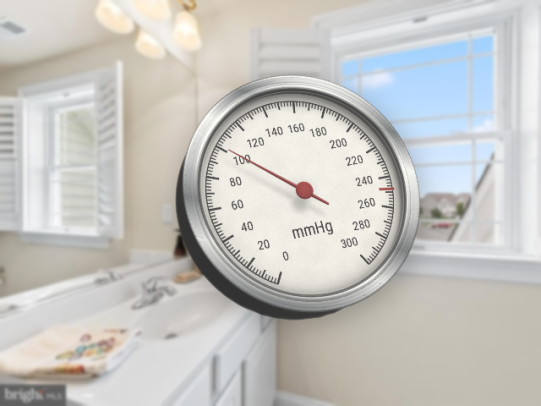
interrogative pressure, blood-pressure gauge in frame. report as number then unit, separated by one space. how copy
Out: 100 mmHg
